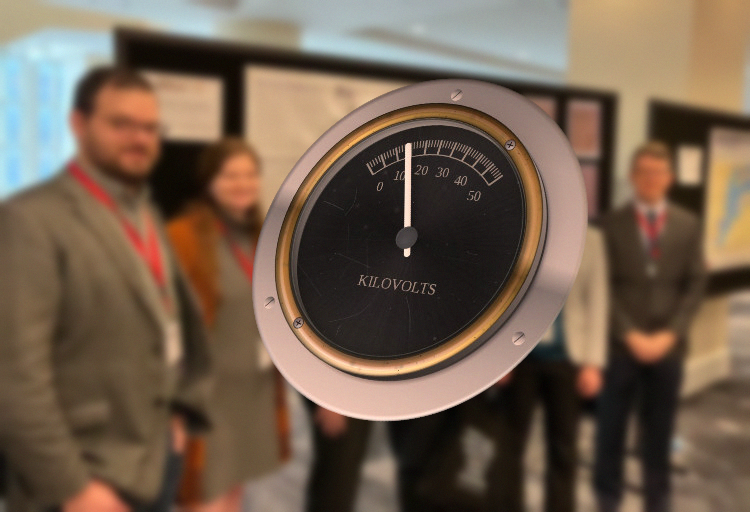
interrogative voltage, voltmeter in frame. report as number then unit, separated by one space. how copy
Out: 15 kV
